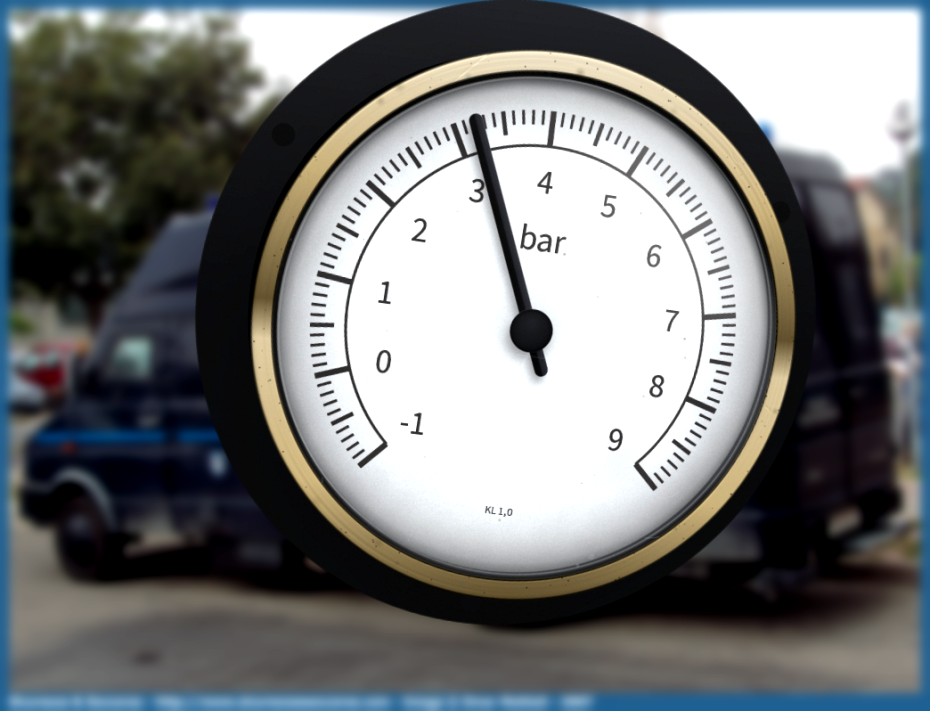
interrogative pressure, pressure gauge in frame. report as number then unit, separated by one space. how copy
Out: 3.2 bar
